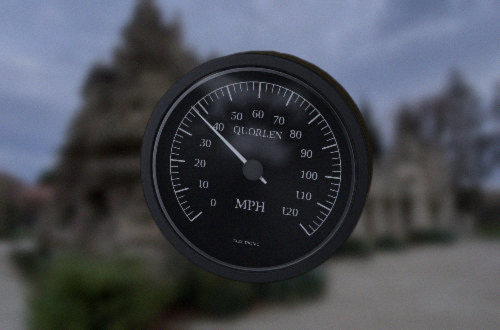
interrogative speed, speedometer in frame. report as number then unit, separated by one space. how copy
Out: 38 mph
